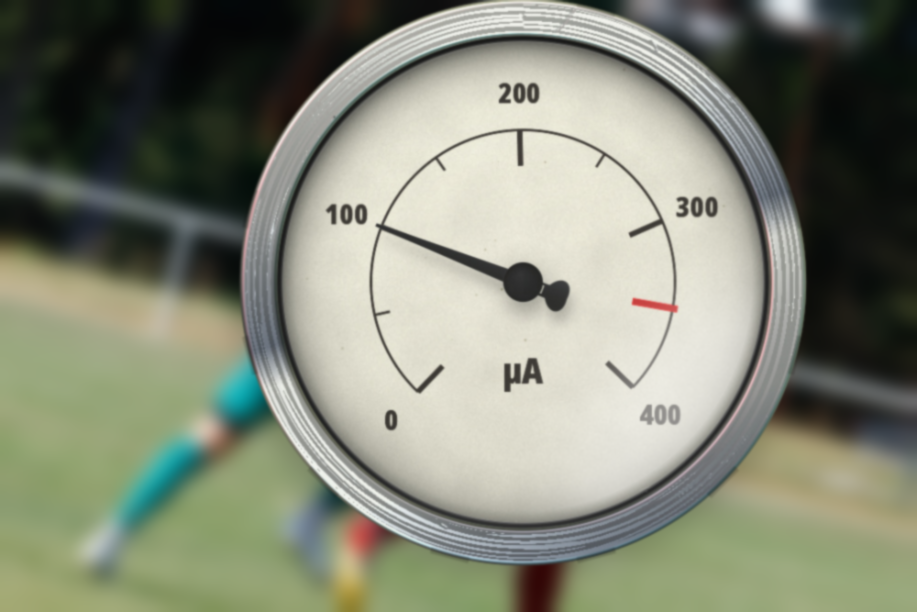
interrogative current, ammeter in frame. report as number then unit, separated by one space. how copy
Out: 100 µA
